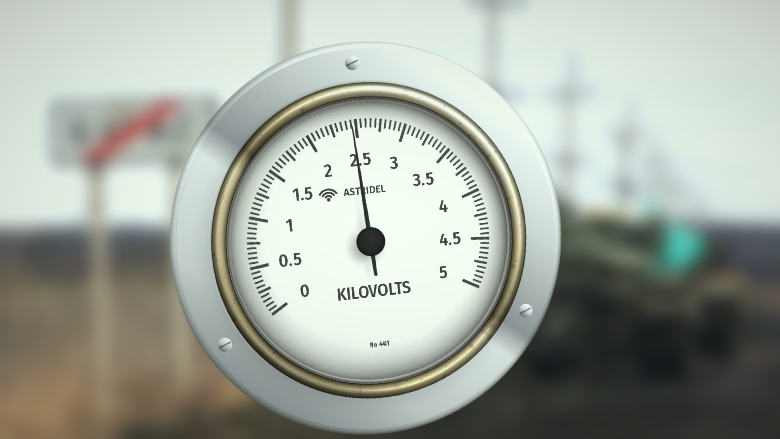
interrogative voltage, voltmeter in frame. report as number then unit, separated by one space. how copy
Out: 2.45 kV
